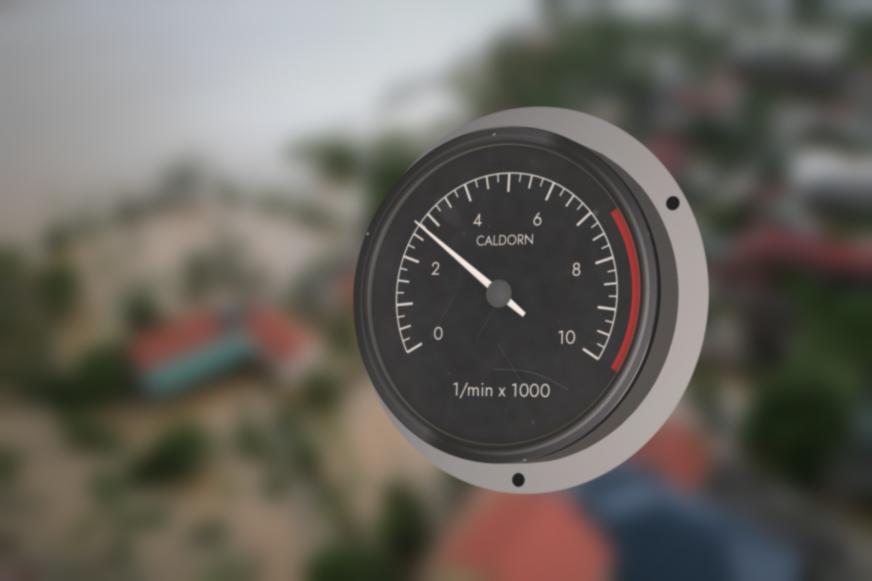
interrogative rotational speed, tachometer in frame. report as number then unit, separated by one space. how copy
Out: 2750 rpm
